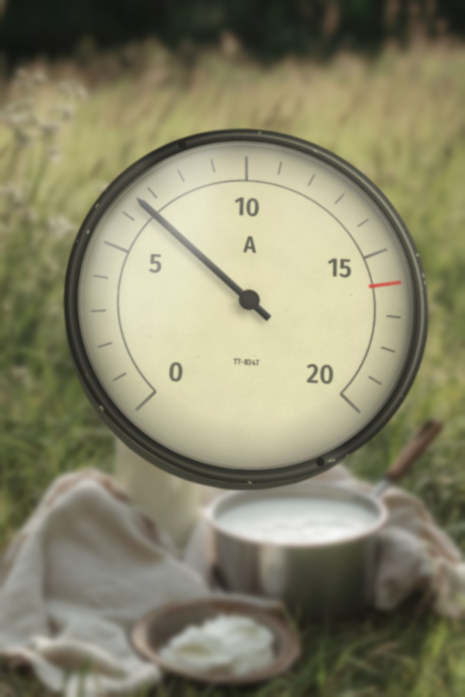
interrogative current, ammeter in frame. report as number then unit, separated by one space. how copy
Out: 6.5 A
